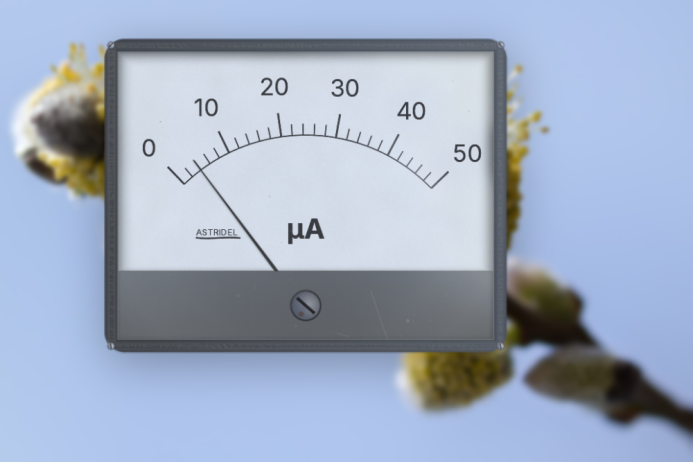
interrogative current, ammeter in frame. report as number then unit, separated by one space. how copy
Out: 4 µA
